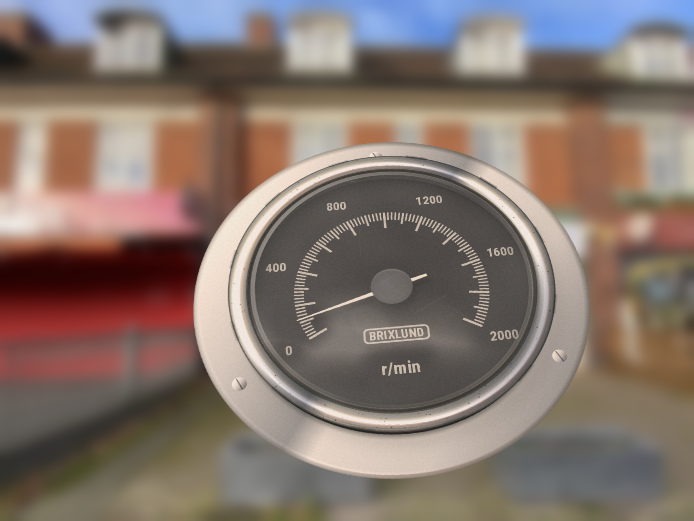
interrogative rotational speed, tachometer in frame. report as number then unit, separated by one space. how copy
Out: 100 rpm
